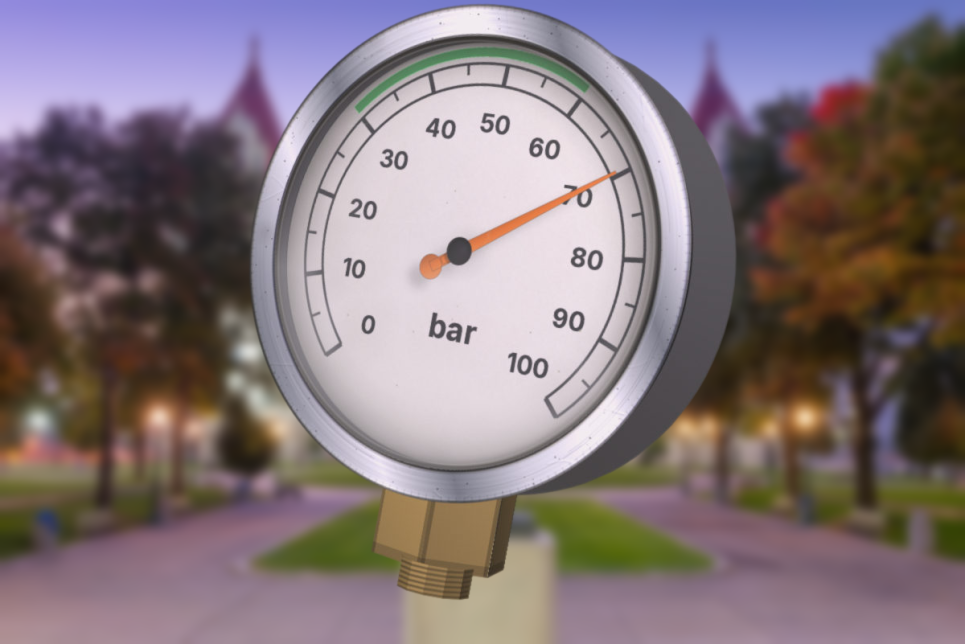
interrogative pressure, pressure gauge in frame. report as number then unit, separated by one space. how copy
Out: 70 bar
